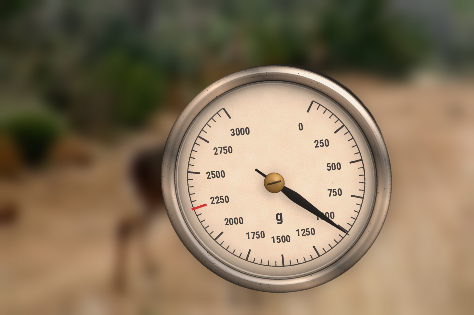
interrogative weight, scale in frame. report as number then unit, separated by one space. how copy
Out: 1000 g
